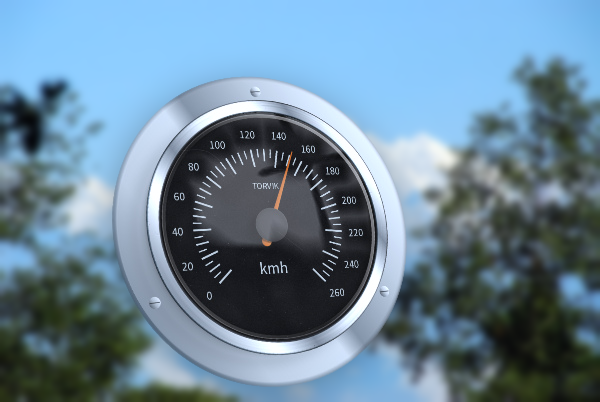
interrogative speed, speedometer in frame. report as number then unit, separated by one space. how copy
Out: 150 km/h
